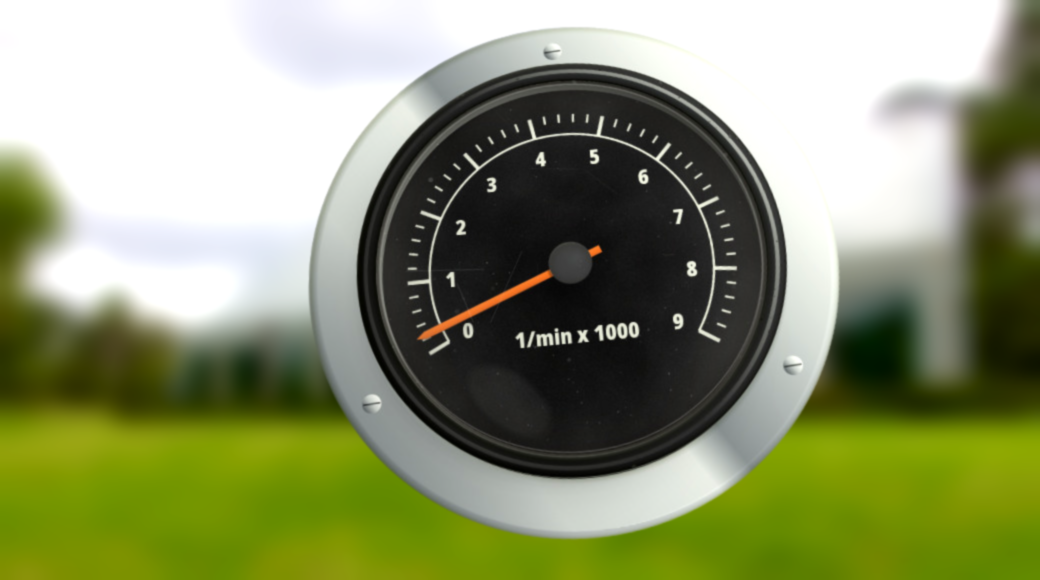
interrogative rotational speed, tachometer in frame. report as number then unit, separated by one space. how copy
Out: 200 rpm
